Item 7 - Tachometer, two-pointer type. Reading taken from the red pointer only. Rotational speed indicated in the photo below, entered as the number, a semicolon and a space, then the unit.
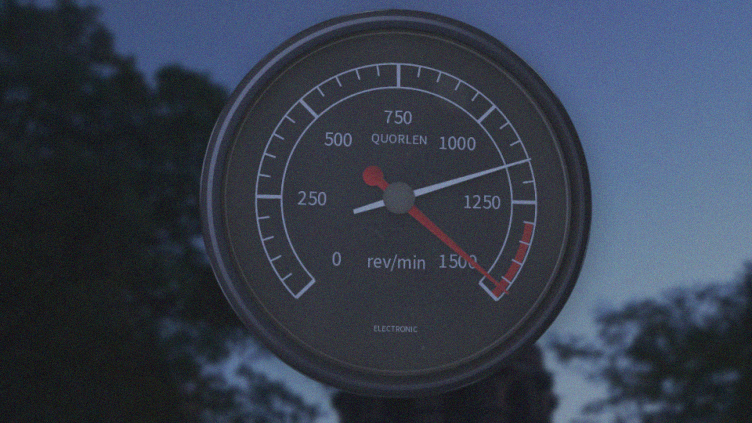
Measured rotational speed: 1475; rpm
